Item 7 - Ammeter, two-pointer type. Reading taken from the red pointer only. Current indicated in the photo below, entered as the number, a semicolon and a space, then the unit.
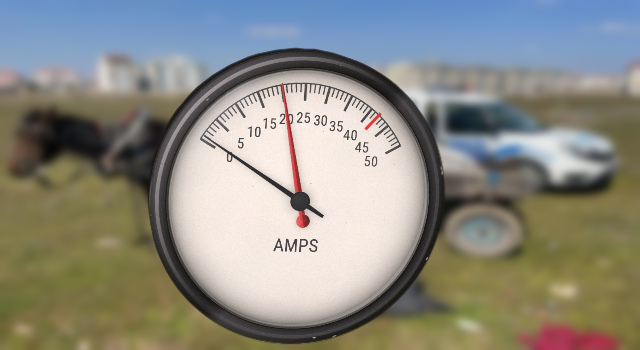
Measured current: 20; A
